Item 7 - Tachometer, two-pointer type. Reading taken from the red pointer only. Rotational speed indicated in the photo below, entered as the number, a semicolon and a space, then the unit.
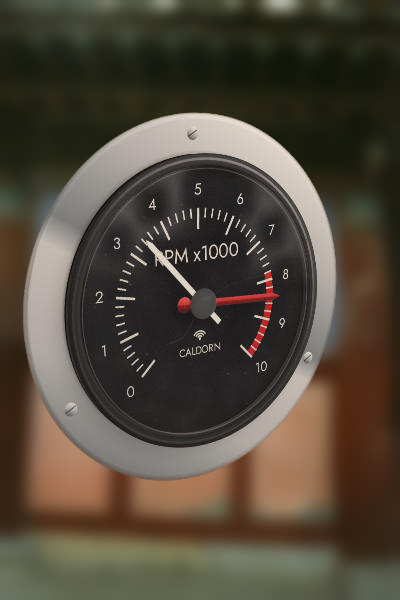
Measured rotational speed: 8400; rpm
